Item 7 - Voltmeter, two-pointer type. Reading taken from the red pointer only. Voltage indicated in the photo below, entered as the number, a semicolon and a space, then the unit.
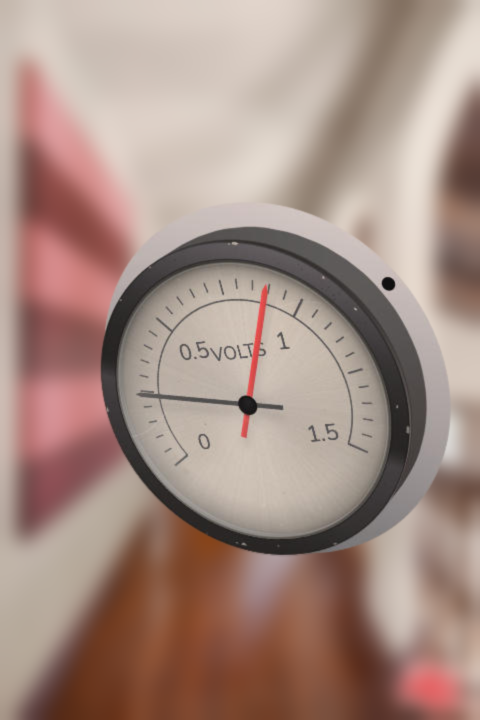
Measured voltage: 0.9; V
